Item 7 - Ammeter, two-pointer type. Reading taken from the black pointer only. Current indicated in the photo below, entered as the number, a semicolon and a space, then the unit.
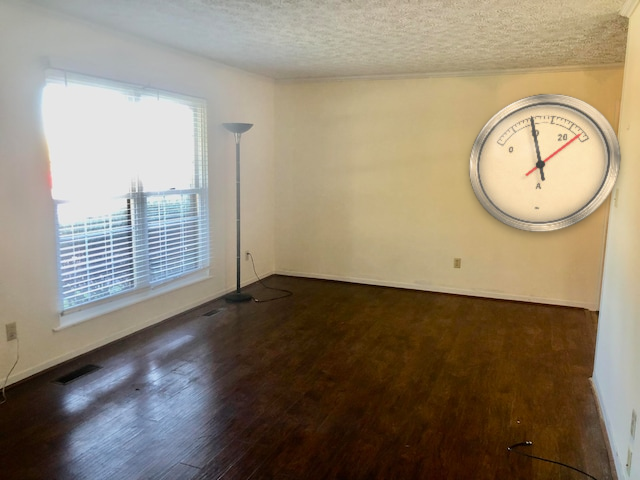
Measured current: 10; A
